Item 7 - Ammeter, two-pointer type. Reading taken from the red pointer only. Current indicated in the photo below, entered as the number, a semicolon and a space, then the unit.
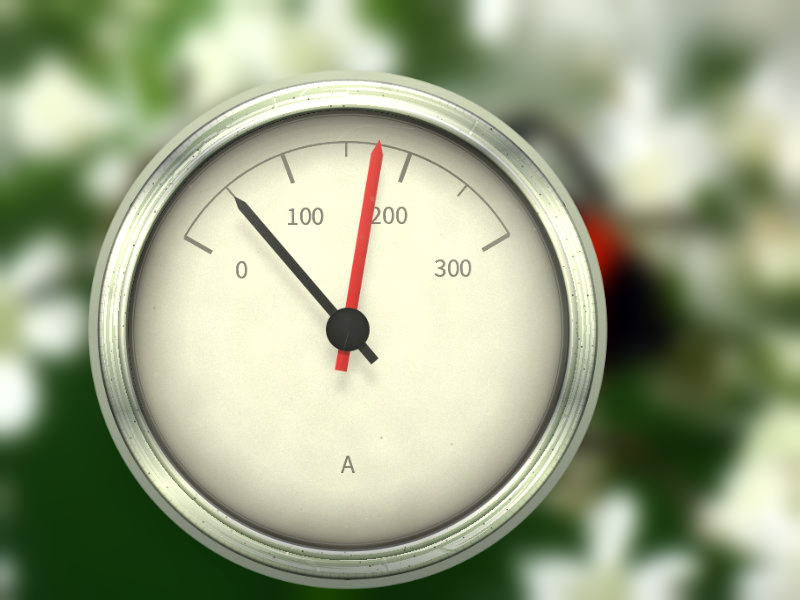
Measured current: 175; A
